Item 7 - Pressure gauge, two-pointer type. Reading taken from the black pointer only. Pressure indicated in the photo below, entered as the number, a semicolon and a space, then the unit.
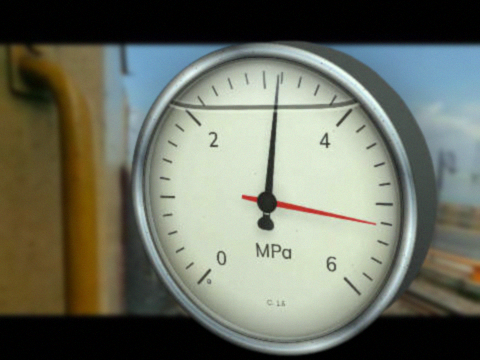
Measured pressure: 3.2; MPa
